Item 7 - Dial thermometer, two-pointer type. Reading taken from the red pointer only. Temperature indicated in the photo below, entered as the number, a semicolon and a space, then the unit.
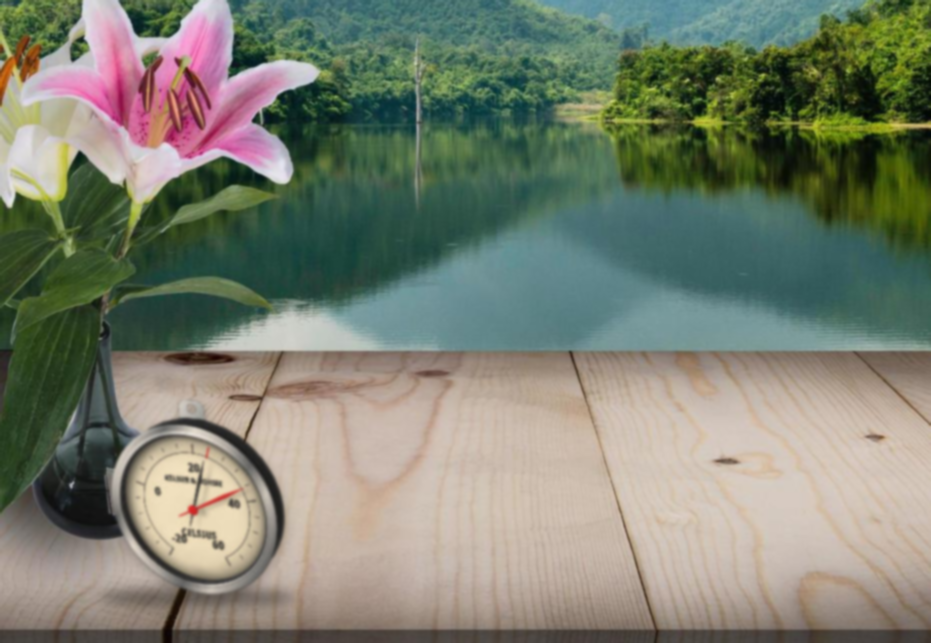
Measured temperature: 36; °C
